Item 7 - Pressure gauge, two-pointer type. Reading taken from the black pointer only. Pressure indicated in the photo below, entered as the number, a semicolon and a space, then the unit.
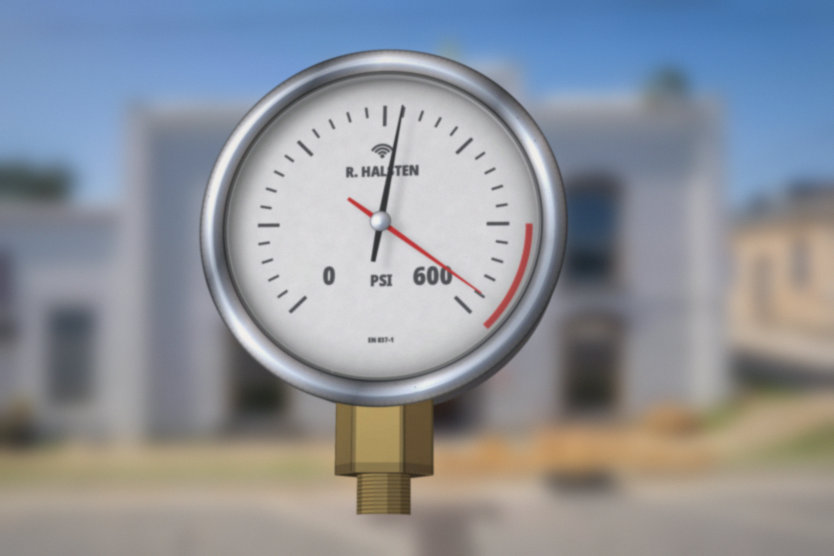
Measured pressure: 320; psi
